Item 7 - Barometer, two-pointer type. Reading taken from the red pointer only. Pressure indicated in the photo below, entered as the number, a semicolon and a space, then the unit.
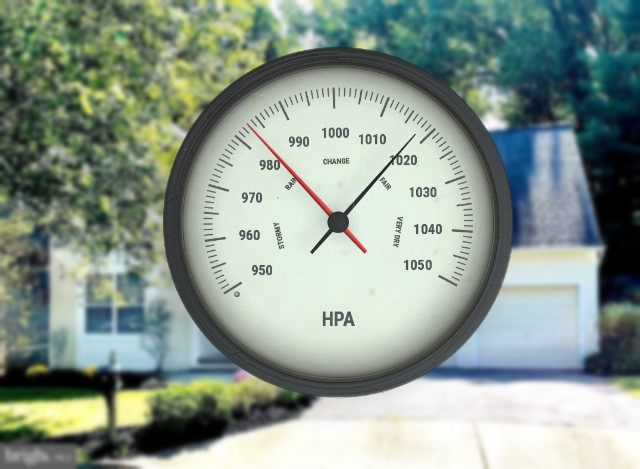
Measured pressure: 983; hPa
